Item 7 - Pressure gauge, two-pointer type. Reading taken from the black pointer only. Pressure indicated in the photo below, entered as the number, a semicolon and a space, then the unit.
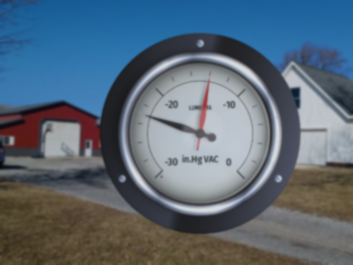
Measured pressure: -23; inHg
